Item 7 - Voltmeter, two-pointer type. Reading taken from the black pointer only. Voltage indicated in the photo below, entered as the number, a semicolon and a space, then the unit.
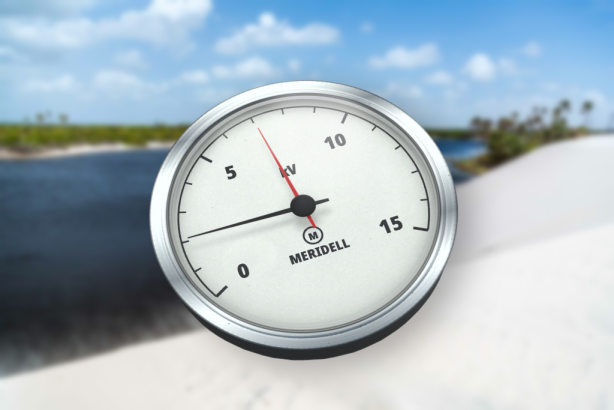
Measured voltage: 2; kV
